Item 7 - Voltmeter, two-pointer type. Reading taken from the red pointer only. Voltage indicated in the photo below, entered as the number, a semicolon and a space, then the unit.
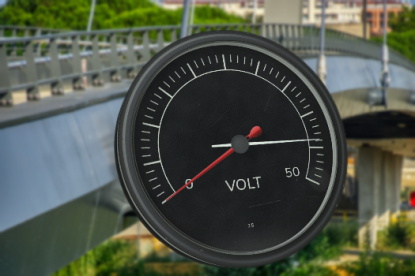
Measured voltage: 0; V
